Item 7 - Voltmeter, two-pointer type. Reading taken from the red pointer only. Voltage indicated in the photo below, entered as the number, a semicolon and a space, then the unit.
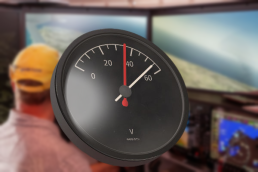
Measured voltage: 35; V
